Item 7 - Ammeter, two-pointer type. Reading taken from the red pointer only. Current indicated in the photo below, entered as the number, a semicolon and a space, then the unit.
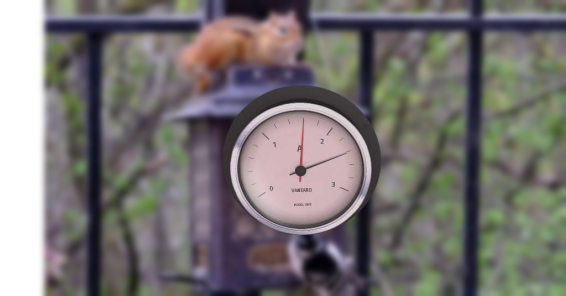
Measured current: 1.6; A
